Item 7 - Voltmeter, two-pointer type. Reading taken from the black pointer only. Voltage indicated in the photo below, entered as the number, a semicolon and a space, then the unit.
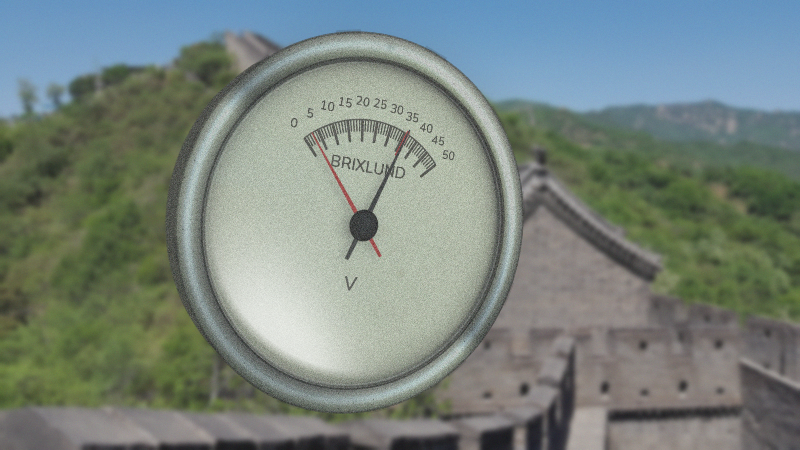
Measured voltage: 35; V
